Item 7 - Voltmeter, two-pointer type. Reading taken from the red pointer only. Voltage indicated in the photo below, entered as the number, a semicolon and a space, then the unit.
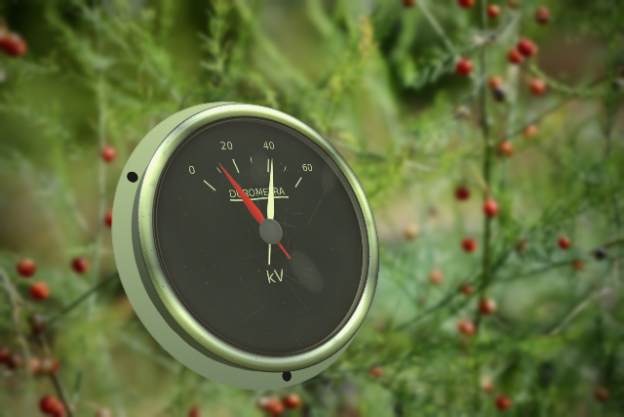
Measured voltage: 10; kV
